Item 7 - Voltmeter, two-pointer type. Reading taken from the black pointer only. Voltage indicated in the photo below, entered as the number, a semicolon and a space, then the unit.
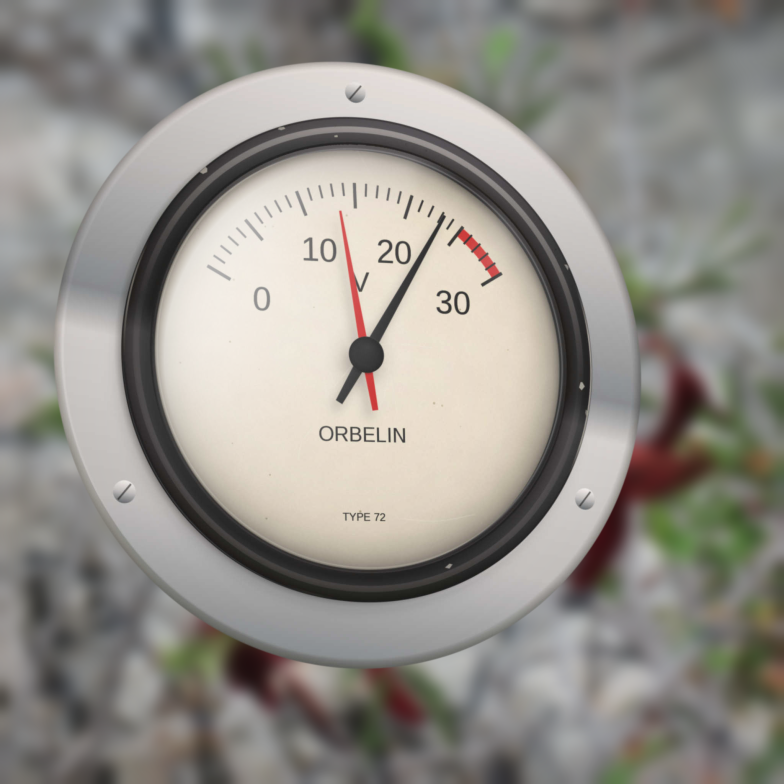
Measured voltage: 23; V
